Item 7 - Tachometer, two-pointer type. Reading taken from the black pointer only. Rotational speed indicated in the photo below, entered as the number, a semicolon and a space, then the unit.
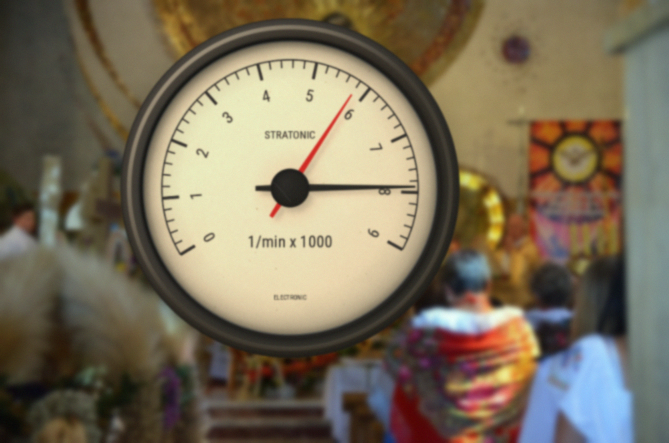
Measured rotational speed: 7900; rpm
